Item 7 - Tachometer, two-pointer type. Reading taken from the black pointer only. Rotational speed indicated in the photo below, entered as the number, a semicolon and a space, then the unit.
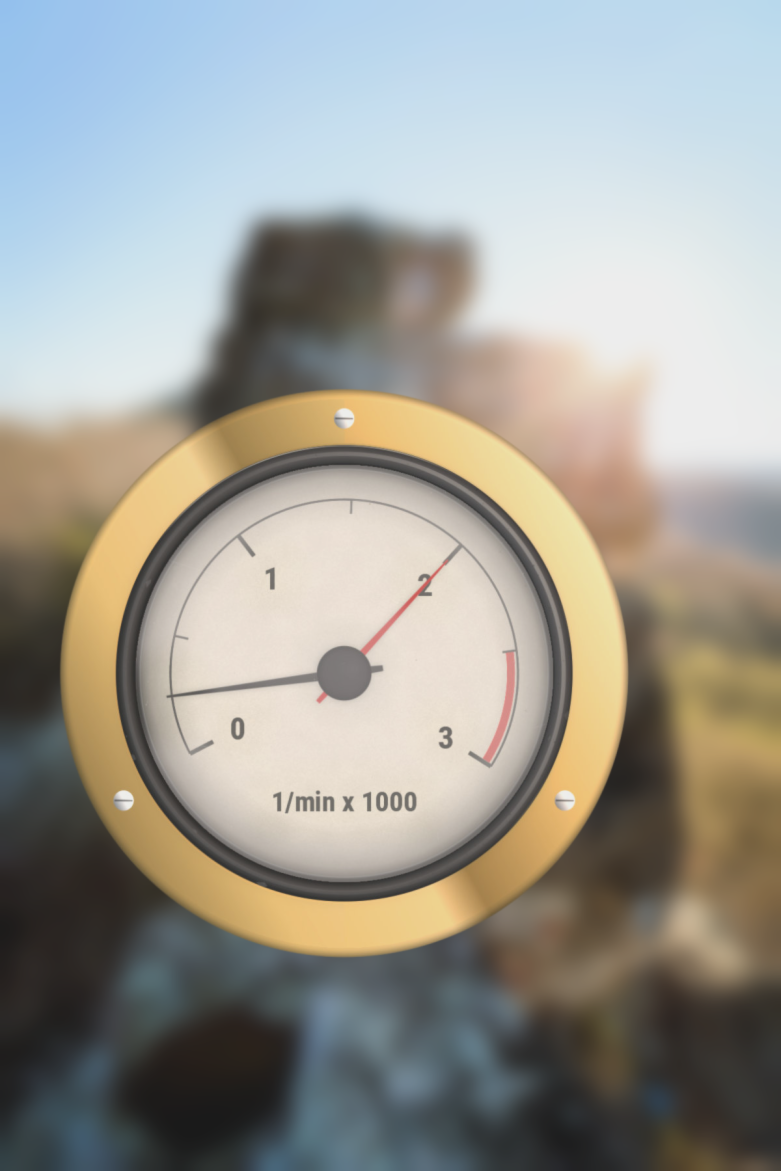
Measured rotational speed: 250; rpm
